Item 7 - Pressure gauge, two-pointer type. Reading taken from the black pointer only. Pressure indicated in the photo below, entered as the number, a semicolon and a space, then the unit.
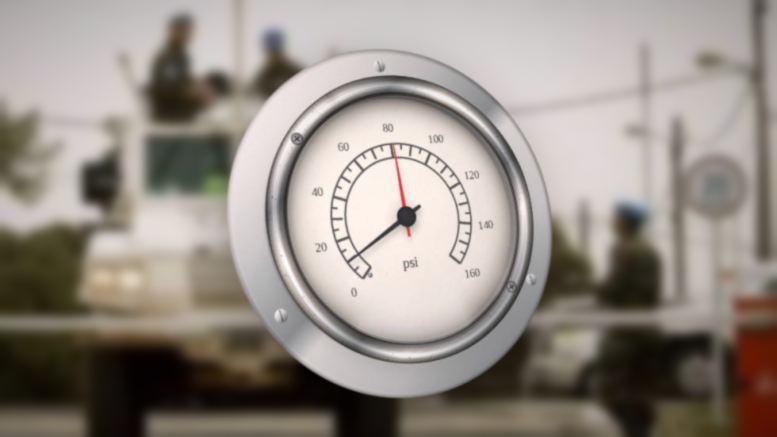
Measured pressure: 10; psi
